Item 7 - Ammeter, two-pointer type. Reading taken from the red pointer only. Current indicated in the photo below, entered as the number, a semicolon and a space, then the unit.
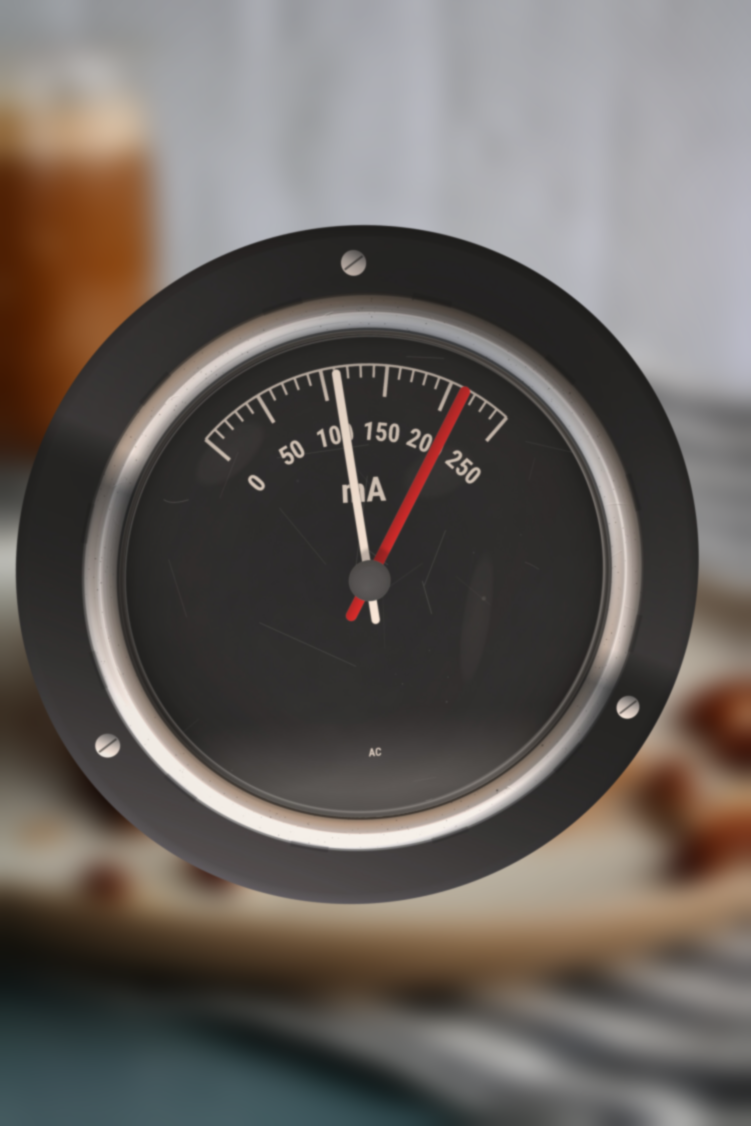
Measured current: 210; mA
